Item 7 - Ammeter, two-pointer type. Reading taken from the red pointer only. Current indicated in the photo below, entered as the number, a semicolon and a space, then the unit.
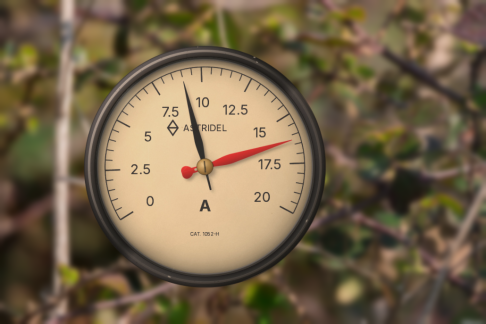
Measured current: 16.25; A
